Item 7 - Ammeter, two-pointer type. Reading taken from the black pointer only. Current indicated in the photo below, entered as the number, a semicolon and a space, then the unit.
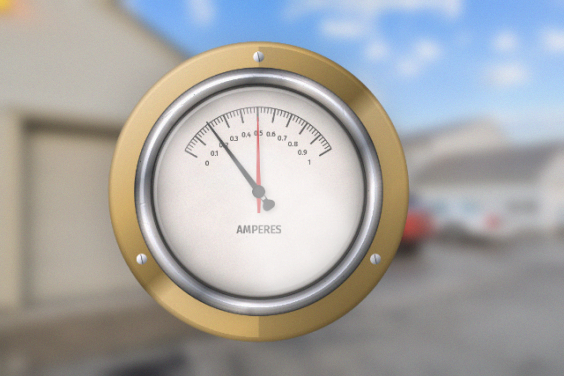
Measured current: 0.2; A
